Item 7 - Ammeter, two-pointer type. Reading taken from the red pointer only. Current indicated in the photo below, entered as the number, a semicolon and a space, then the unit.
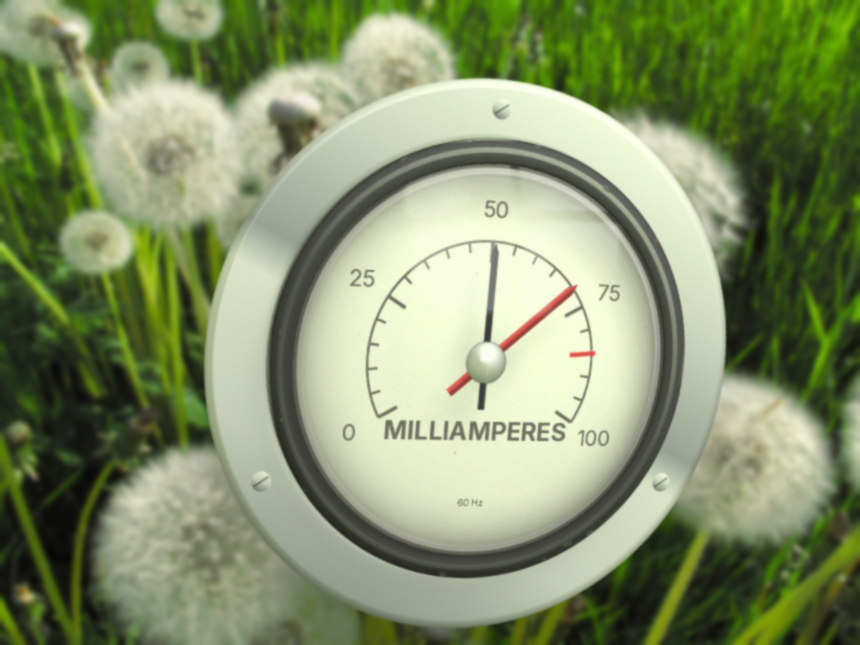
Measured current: 70; mA
